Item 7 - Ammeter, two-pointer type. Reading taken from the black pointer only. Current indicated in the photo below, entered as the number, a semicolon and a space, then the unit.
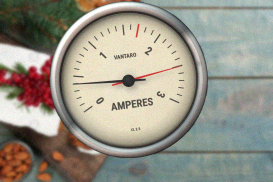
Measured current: 0.4; A
